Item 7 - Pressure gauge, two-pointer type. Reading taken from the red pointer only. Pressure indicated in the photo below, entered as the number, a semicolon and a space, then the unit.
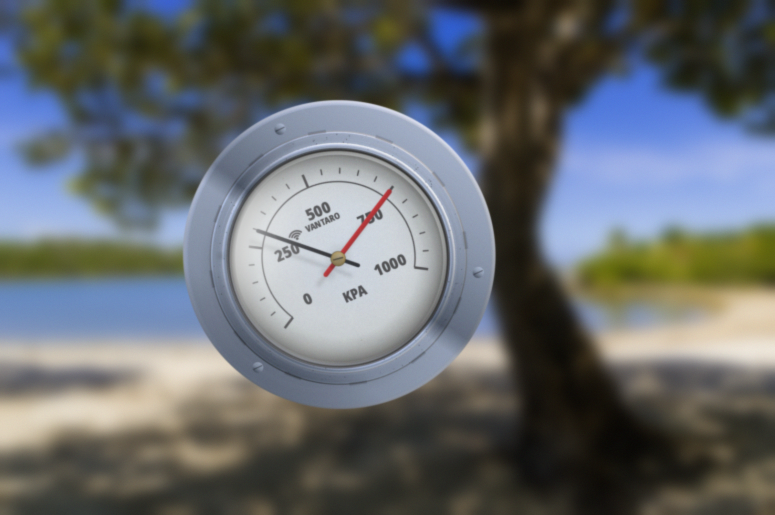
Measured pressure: 750; kPa
